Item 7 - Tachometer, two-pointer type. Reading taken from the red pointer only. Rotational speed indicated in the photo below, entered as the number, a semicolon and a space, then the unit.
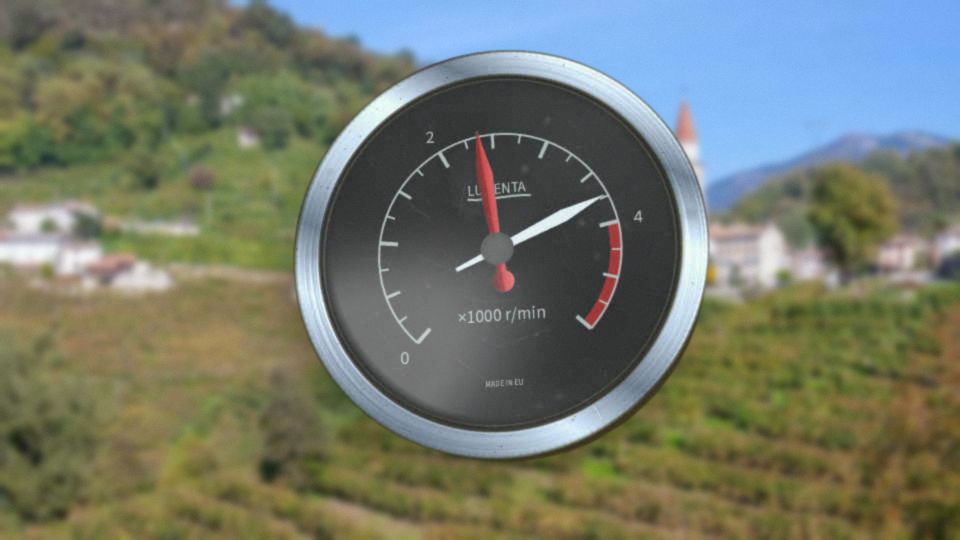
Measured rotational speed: 2375; rpm
